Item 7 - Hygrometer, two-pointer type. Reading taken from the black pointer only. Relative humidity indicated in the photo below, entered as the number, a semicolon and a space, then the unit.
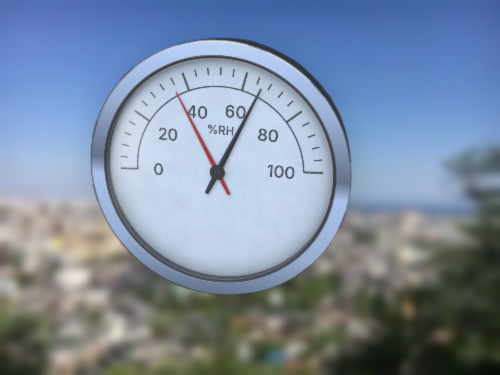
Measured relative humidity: 66; %
